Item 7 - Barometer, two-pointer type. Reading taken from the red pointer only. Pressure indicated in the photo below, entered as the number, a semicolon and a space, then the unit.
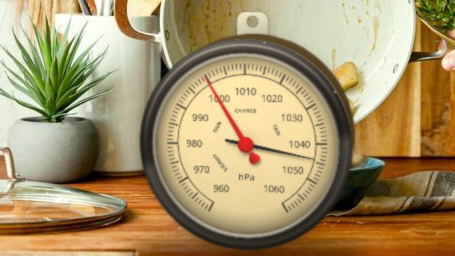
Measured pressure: 1000; hPa
